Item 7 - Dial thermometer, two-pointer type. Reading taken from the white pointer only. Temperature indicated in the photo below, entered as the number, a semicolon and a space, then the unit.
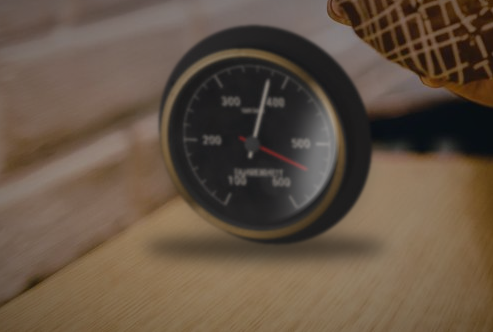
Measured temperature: 380; °F
